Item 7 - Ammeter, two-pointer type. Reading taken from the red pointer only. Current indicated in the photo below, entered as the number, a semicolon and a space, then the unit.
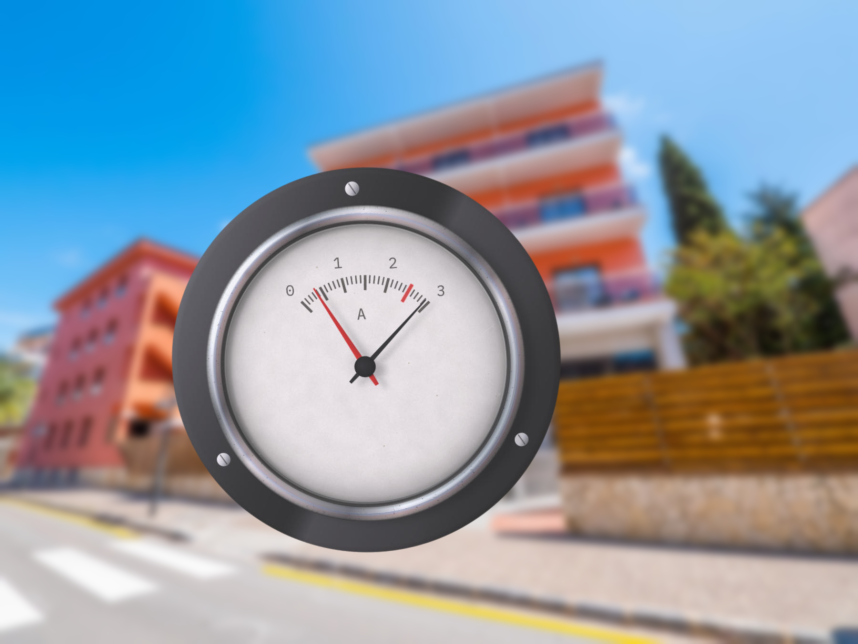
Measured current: 0.4; A
